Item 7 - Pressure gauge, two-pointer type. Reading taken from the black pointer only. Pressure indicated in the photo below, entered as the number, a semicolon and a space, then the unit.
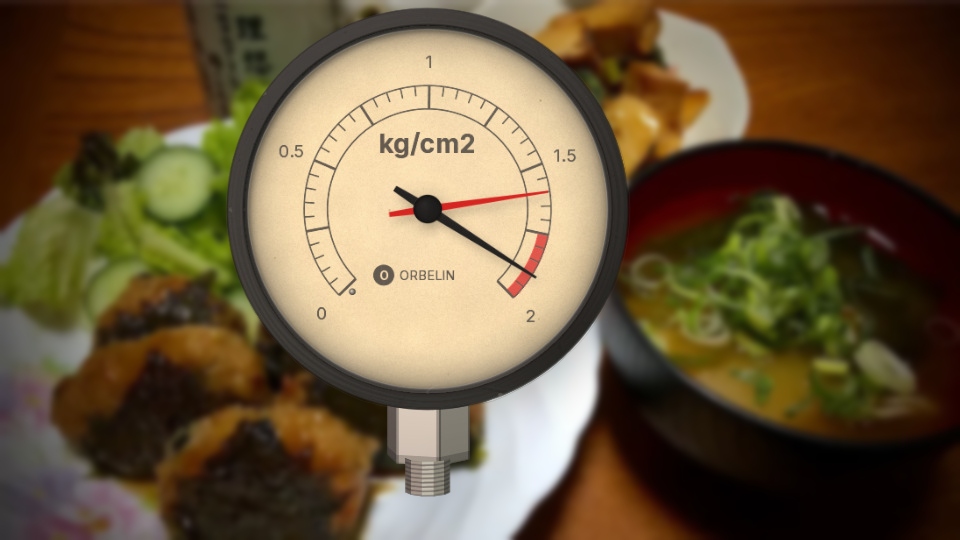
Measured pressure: 1.9; kg/cm²
